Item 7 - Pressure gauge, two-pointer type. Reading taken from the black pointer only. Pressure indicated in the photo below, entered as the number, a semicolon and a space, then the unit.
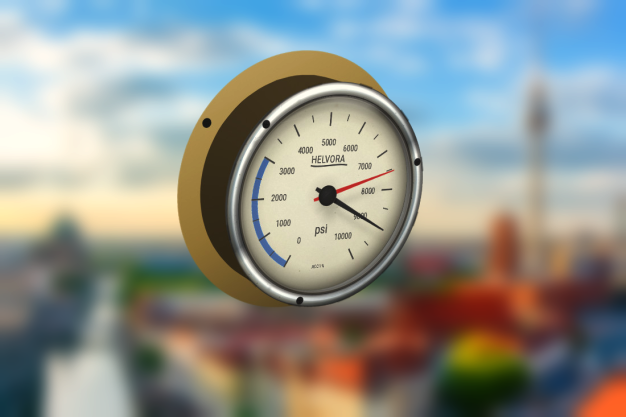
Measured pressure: 9000; psi
